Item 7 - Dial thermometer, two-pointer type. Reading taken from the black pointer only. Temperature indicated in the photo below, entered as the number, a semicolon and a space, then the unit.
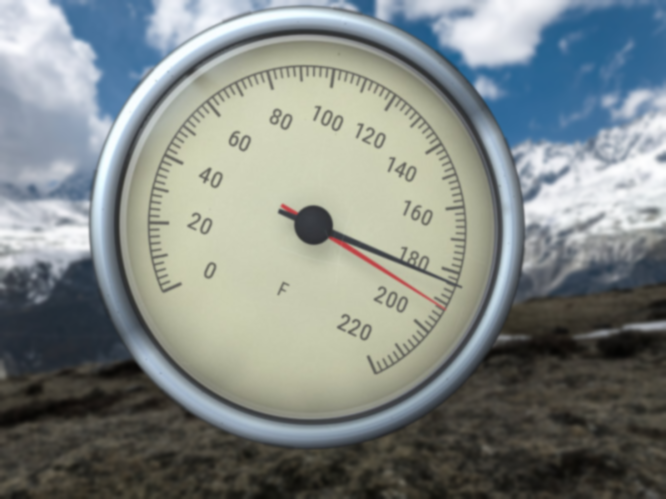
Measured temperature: 184; °F
